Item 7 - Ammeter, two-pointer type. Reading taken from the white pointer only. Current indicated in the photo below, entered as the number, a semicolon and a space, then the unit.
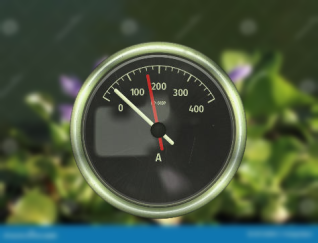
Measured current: 40; A
